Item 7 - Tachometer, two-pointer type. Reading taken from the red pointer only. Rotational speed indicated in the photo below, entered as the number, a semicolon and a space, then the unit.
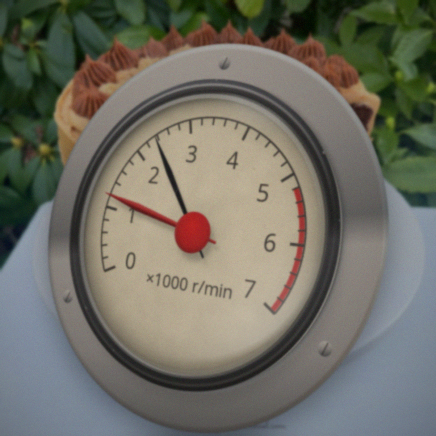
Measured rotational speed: 1200; rpm
